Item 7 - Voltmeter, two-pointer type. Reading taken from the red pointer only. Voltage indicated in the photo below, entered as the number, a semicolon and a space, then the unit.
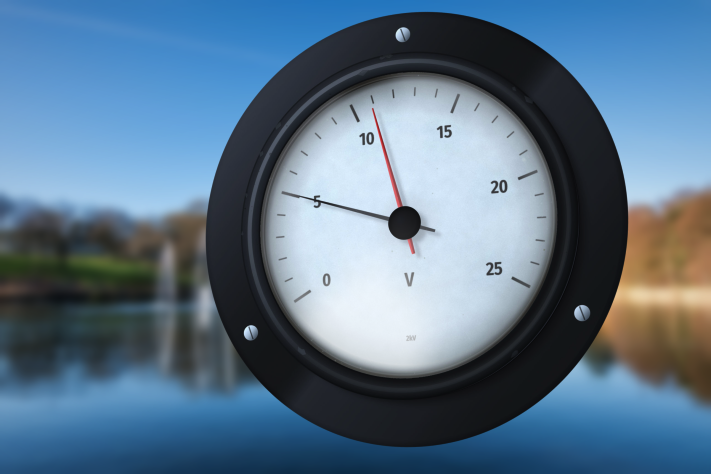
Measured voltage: 11; V
